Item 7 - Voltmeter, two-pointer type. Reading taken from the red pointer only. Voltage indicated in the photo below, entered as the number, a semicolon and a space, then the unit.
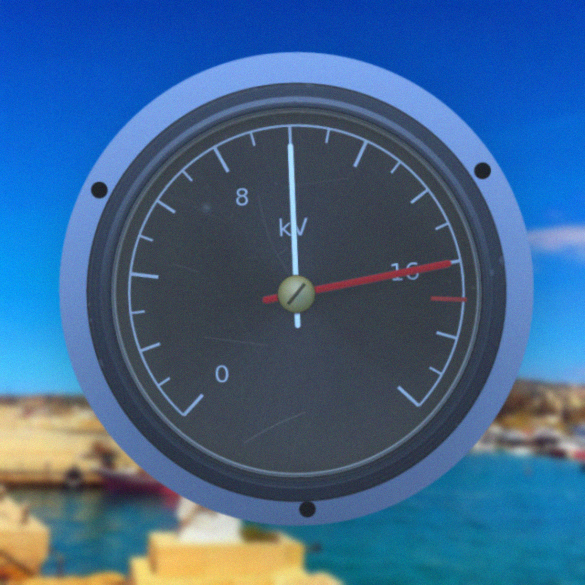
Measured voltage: 16; kV
